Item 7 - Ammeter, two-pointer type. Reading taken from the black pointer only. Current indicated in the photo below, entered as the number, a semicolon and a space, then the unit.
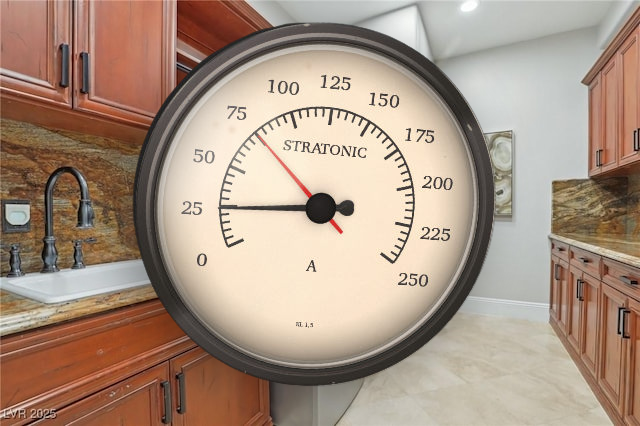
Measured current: 25; A
